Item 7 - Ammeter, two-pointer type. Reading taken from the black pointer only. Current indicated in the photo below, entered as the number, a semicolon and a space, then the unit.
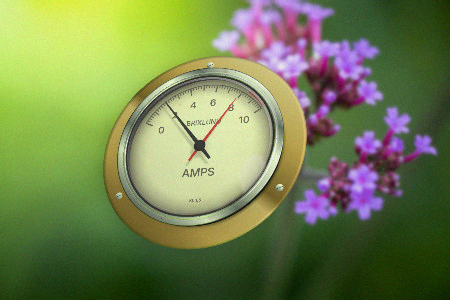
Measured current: 2; A
